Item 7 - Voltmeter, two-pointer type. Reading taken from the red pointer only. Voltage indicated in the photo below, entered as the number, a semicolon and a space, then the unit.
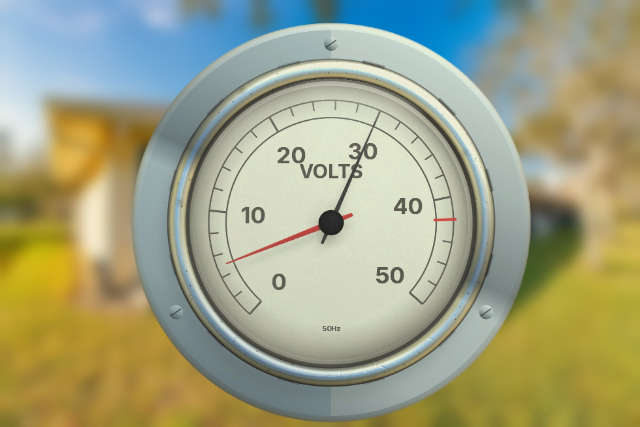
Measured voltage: 5; V
